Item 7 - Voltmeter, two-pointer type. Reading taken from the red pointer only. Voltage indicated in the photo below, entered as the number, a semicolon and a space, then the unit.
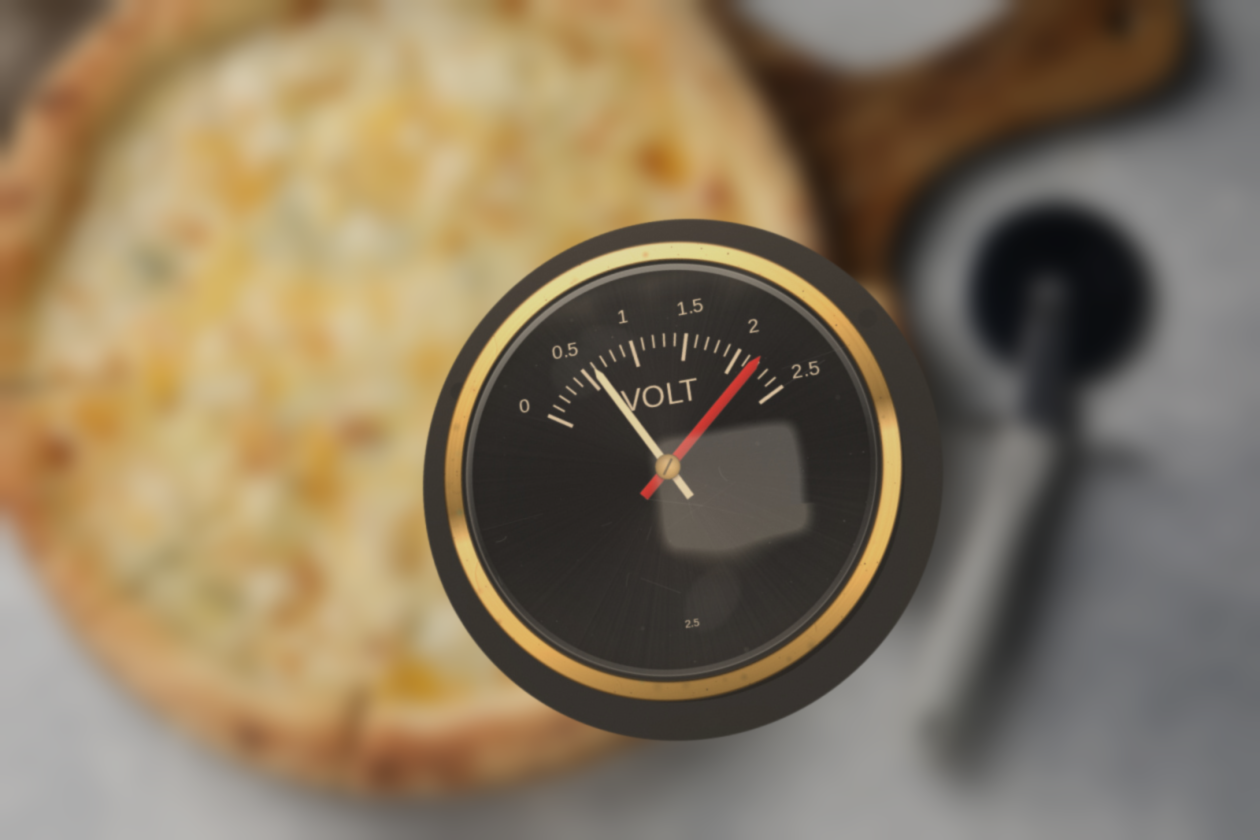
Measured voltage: 2.2; V
